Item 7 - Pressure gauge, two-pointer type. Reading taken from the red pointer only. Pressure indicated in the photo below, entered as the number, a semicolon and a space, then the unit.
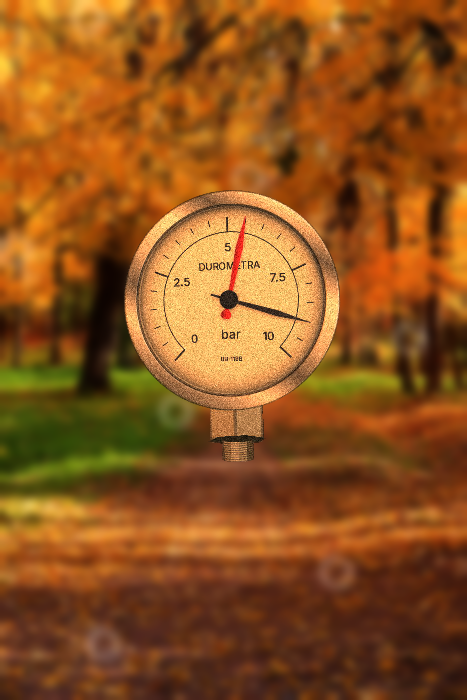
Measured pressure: 5.5; bar
